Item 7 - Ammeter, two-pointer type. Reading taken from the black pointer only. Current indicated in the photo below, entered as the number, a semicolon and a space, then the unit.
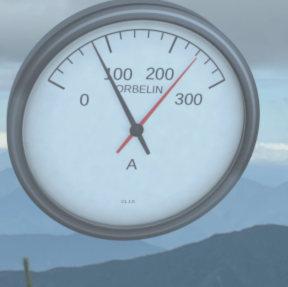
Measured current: 80; A
